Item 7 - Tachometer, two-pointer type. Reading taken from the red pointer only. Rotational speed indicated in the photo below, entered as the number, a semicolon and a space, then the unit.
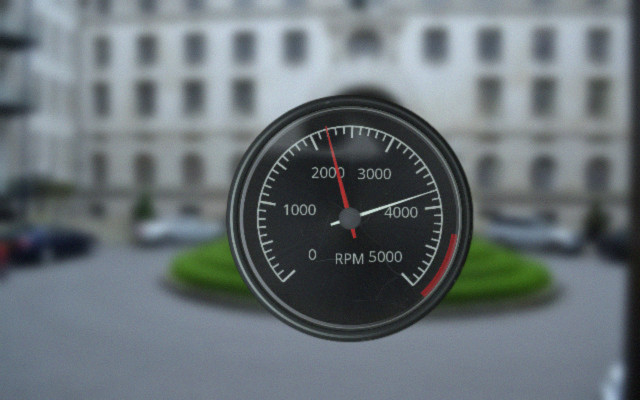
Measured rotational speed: 2200; rpm
